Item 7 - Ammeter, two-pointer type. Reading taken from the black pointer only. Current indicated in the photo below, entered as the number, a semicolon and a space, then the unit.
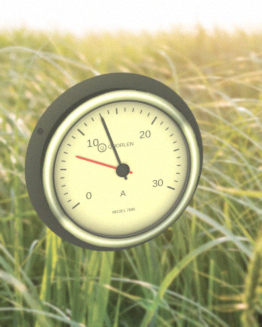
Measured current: 13; A
